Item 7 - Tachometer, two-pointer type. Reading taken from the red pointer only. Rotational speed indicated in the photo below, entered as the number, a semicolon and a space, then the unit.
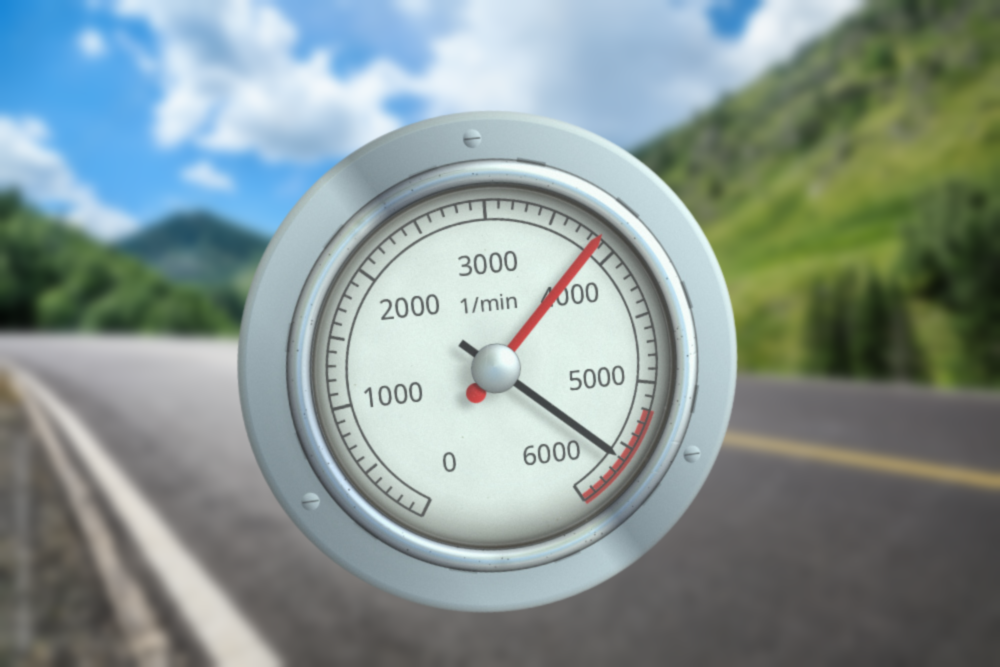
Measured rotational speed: 3850; rpm
